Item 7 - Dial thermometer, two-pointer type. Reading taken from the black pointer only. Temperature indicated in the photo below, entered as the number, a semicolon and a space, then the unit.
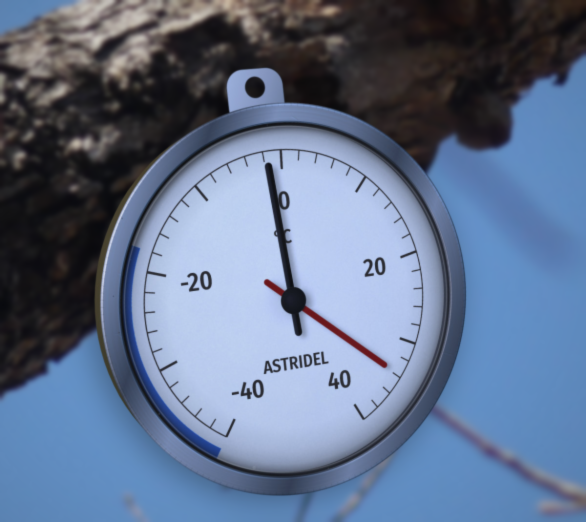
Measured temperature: -2; °C
